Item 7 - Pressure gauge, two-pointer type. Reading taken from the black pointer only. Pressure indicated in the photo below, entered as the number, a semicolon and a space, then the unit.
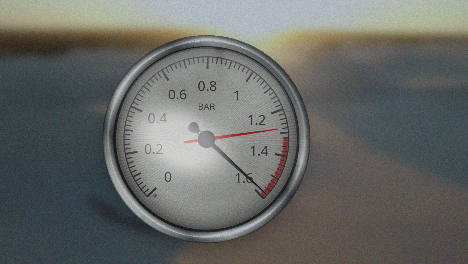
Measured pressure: 1.58; bar
